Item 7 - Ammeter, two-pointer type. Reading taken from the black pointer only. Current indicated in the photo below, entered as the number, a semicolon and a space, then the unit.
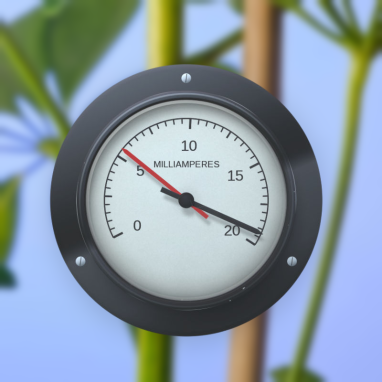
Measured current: 19.25; mA
